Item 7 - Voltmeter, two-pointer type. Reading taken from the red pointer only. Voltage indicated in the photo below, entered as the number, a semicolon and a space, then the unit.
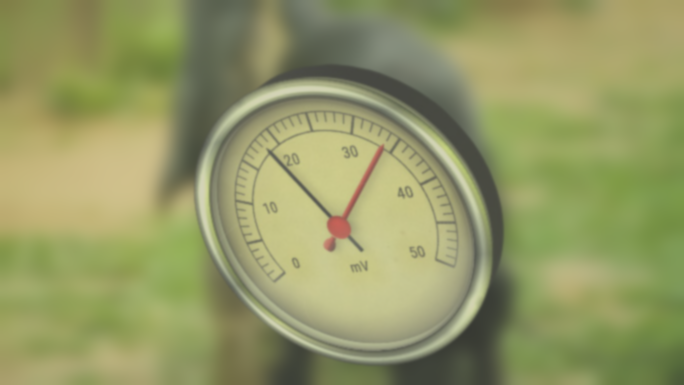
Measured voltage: 34; mV
